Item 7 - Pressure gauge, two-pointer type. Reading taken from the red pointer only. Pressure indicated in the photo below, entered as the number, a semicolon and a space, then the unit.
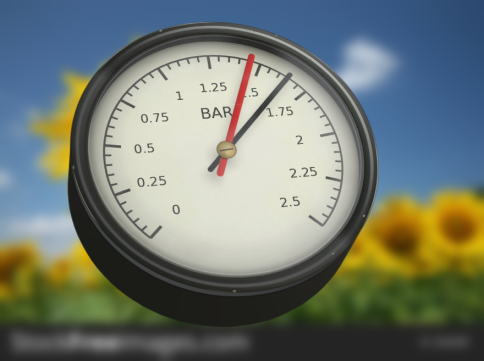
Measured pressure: 1.45; bar
